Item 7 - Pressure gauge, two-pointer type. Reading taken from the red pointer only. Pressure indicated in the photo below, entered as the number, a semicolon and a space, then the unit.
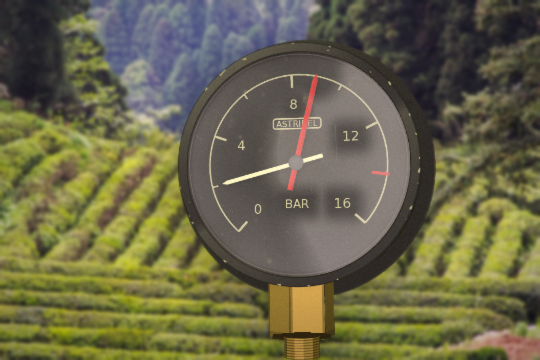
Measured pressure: 9; bar
